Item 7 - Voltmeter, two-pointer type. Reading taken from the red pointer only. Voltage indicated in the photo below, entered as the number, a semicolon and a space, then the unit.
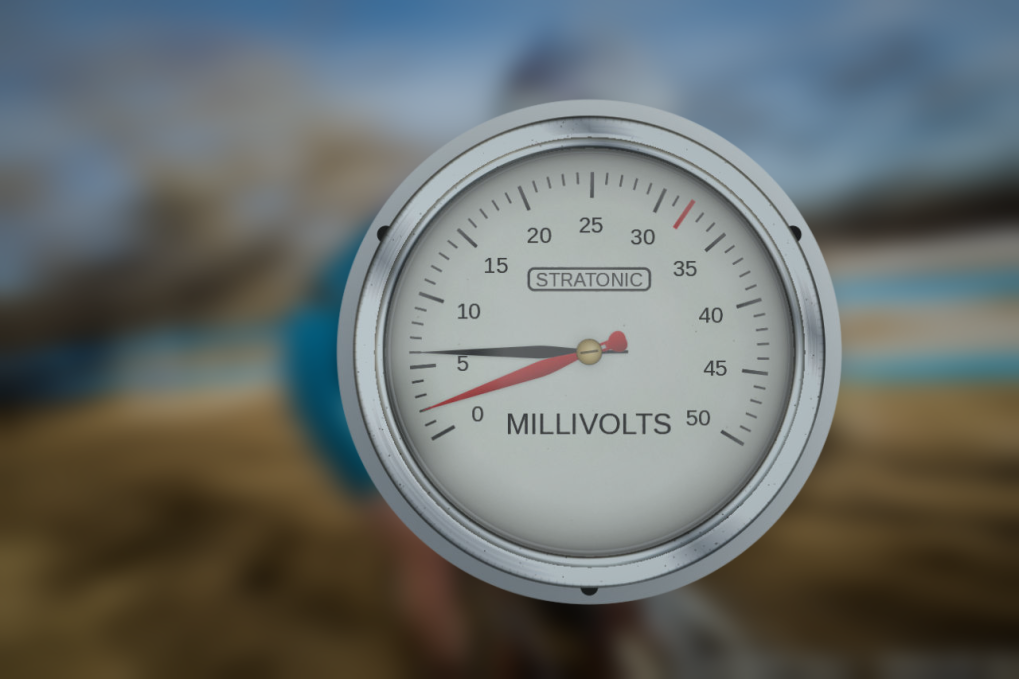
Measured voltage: 2; mV
